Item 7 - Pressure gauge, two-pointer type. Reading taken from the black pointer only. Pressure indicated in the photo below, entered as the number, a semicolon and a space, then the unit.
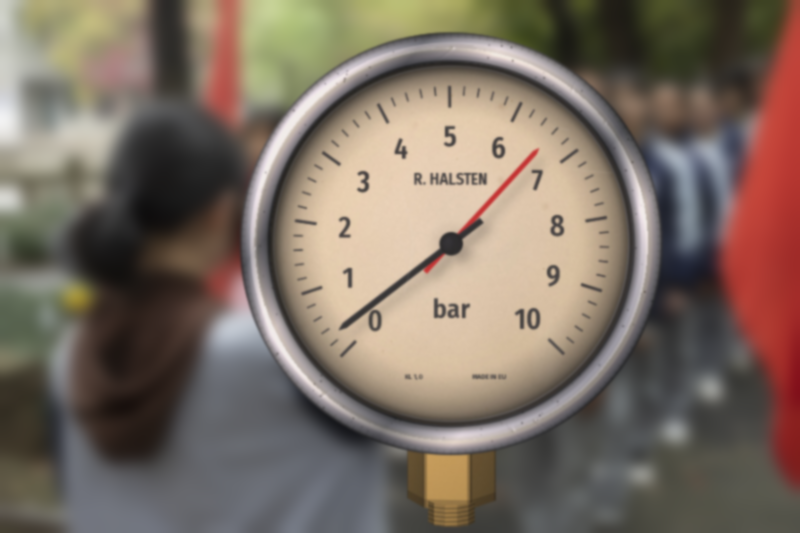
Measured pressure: 0.3; bar
